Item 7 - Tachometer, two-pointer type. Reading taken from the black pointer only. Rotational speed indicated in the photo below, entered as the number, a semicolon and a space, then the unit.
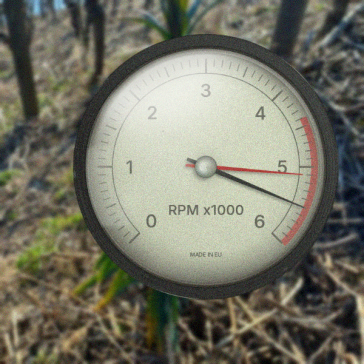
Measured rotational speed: 5500; rpm
